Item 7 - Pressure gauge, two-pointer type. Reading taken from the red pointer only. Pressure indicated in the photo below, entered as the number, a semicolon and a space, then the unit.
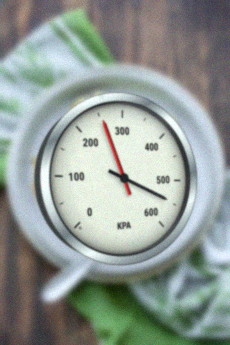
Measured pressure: 250; kPa
